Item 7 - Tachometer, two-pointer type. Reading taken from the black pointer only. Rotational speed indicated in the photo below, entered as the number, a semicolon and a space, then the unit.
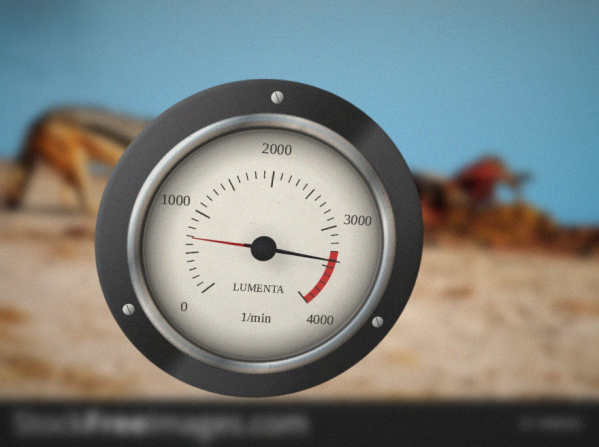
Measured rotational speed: 3400; rpm
